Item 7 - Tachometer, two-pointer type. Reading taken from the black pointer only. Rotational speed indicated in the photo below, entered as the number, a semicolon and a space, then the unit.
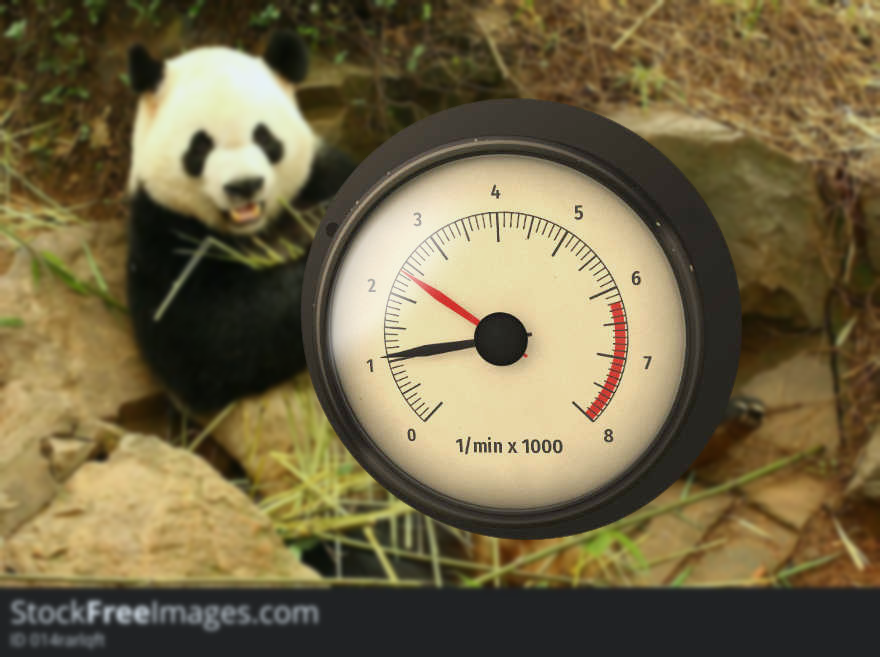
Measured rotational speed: 1100; rpm
